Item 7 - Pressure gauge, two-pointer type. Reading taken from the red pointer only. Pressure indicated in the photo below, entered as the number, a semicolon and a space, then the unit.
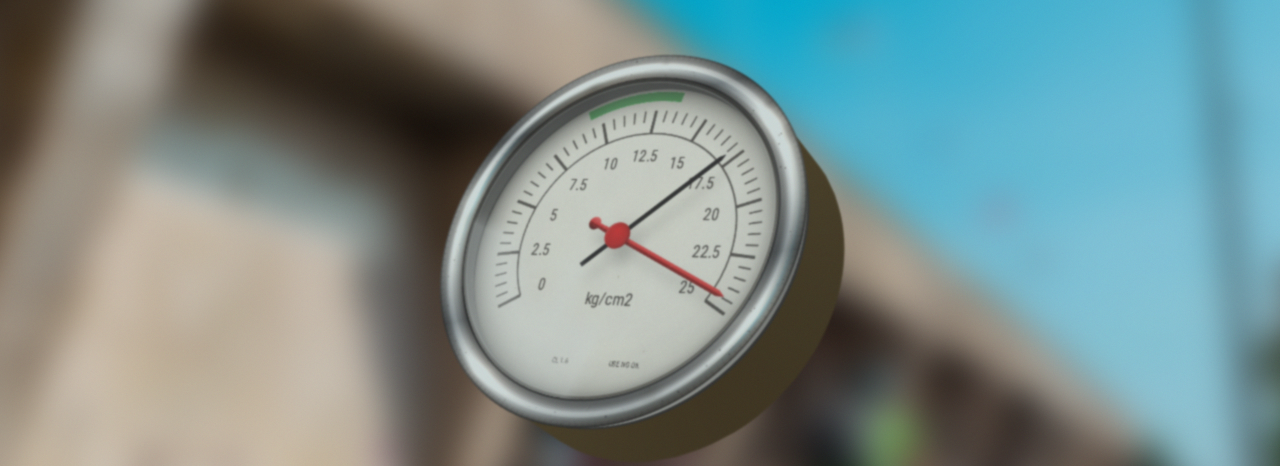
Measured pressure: 24.5; kg/cm²
